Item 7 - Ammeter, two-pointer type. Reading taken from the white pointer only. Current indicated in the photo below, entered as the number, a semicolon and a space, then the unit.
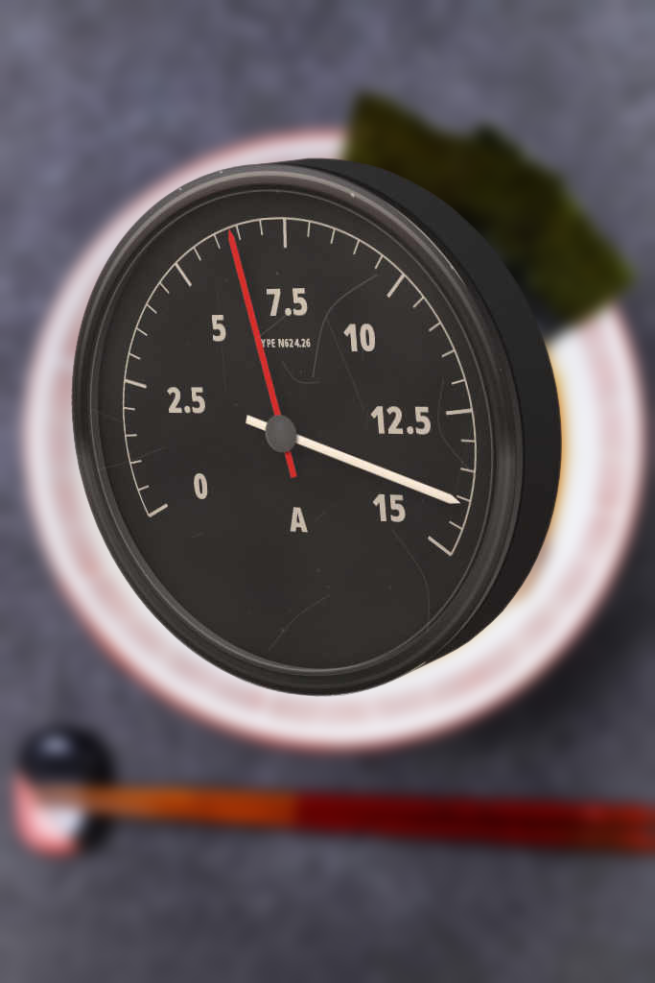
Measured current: 14; A
